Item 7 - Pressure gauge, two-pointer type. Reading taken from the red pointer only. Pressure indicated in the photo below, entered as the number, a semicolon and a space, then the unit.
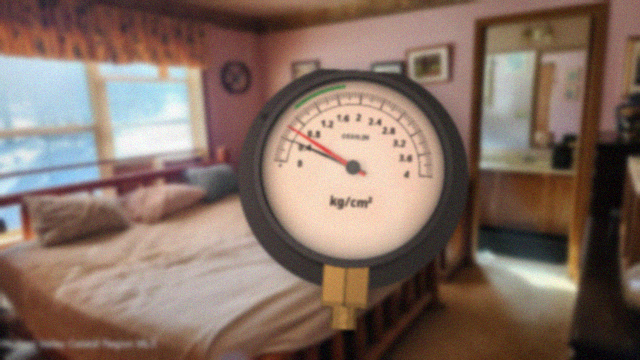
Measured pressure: 0.6; kg/cm²
